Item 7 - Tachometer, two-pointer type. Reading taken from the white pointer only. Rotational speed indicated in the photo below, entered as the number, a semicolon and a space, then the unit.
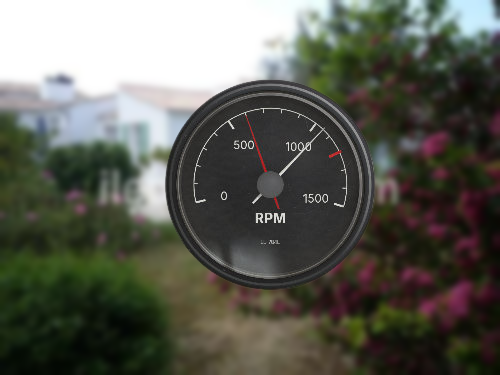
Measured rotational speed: 1050; rpm
